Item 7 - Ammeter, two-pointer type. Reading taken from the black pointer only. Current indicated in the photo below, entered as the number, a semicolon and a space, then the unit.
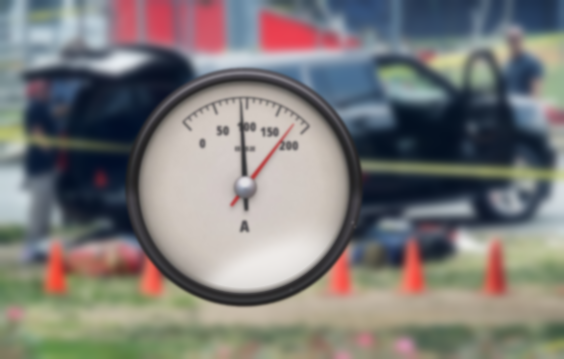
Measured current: 90; A
